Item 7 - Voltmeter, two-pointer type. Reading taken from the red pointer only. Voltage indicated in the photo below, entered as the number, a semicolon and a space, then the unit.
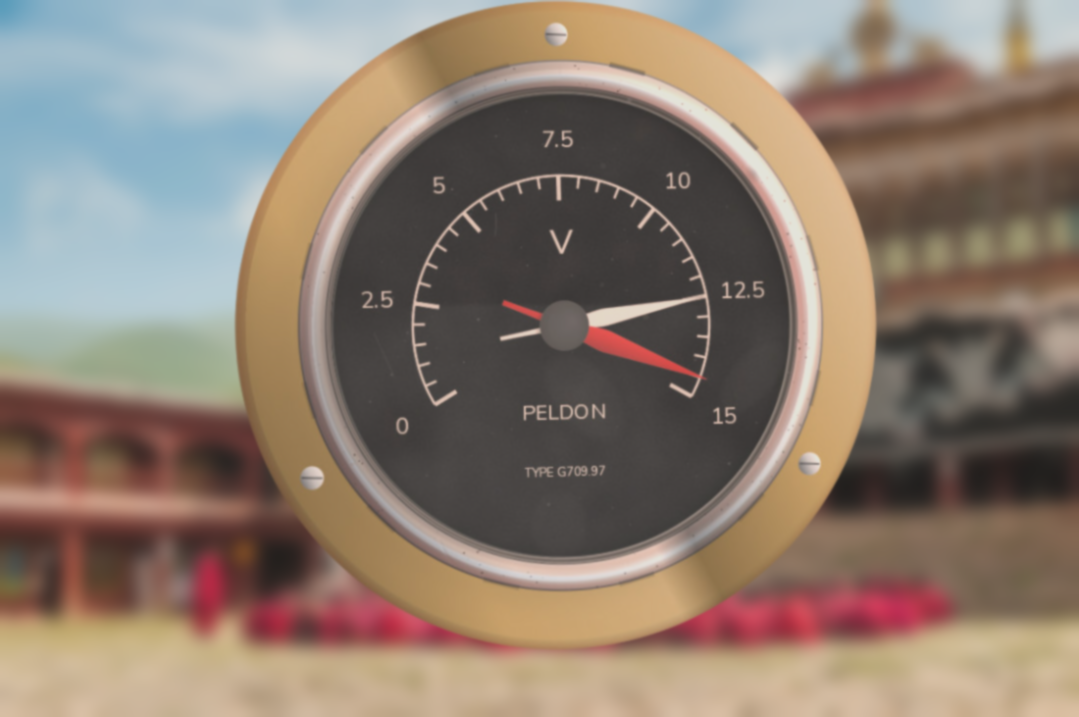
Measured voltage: 14.5; V
